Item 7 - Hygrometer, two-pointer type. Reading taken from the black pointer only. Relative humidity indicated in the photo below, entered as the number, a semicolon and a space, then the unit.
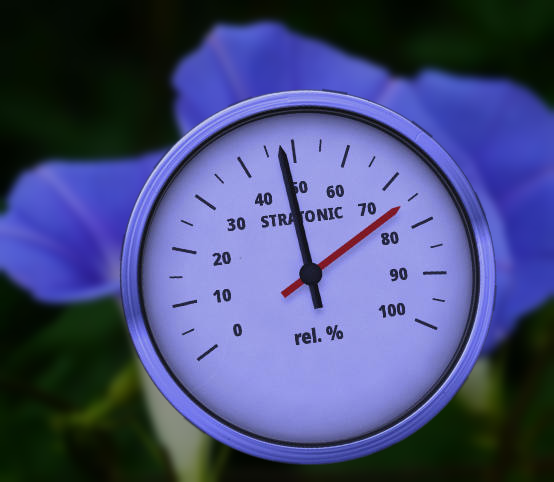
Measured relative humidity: 47.5; %
